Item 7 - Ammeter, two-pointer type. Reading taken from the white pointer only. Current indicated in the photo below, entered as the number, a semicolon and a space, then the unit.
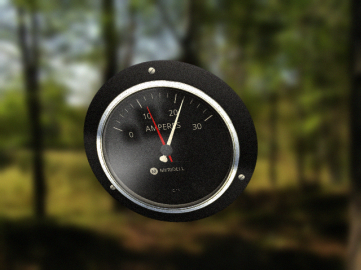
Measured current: 22; A
